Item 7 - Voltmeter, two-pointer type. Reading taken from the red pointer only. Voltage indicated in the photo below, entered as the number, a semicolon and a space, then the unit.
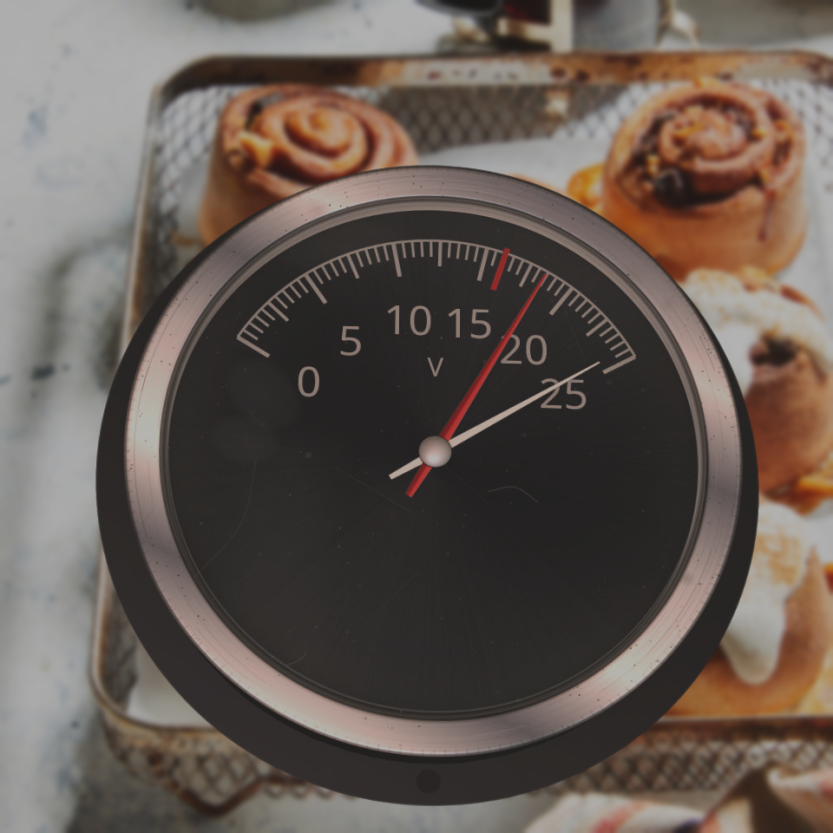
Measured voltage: 18.5; V
